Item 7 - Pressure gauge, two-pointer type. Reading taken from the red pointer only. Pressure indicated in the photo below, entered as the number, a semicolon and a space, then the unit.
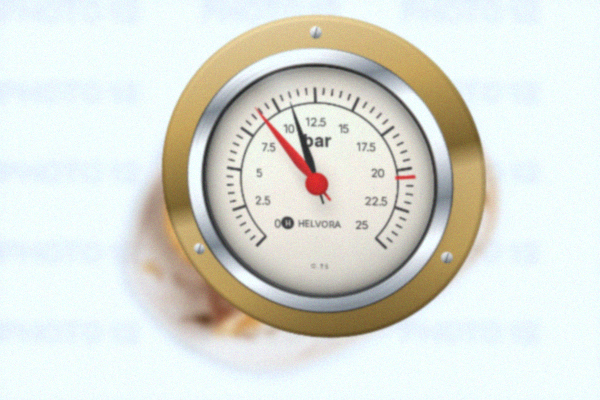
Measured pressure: 9; bar
